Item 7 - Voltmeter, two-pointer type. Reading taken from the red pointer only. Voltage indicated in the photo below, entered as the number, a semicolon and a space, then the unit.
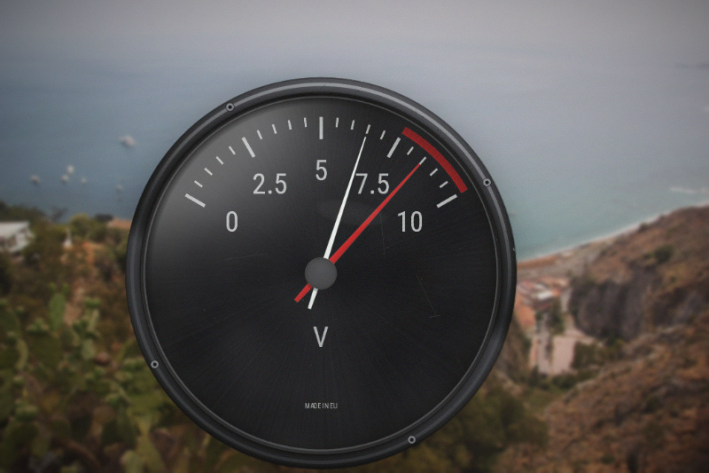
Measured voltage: 8.5; V
